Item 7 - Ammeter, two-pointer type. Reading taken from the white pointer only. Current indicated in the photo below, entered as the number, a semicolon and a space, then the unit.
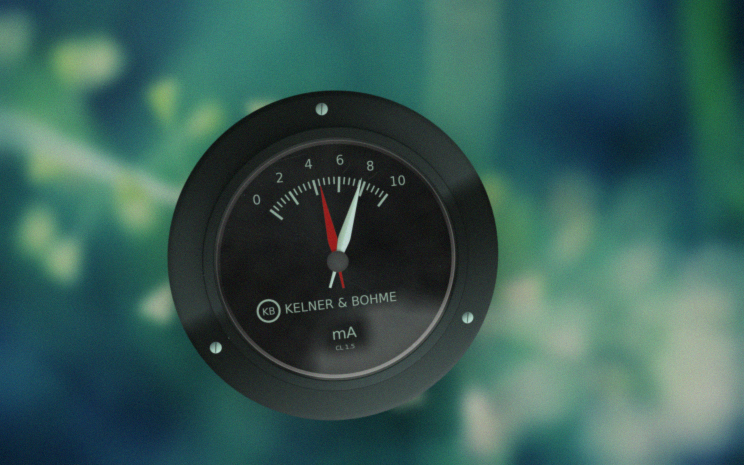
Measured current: 7.6; mA
